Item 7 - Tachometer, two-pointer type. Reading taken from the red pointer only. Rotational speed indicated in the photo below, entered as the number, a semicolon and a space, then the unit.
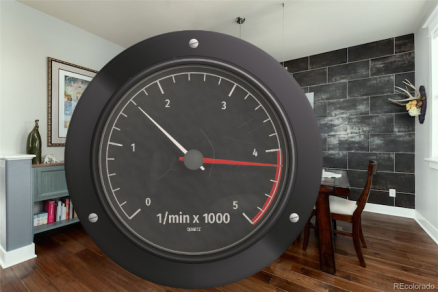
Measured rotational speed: 4200; rpm
